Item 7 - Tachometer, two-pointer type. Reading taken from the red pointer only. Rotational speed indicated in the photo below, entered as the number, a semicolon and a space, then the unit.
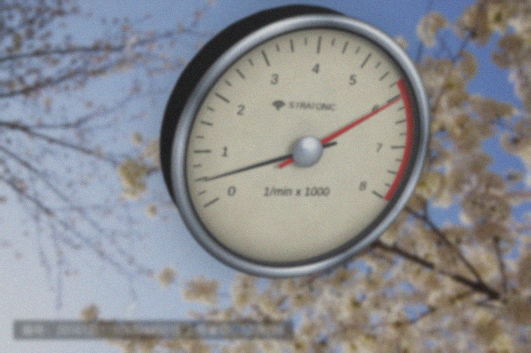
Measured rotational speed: 6000; rpm
